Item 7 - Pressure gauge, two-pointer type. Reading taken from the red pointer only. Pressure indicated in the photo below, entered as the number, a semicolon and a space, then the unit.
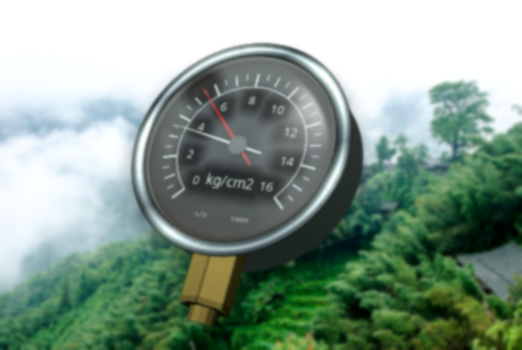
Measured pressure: 5.5; kg/cm²
